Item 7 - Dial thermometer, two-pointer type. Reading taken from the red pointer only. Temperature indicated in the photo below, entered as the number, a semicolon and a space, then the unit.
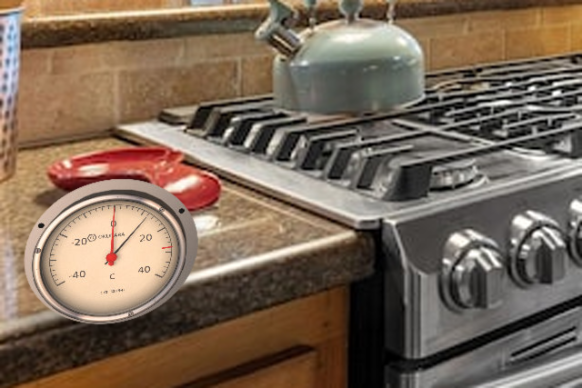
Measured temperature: 0; °C
